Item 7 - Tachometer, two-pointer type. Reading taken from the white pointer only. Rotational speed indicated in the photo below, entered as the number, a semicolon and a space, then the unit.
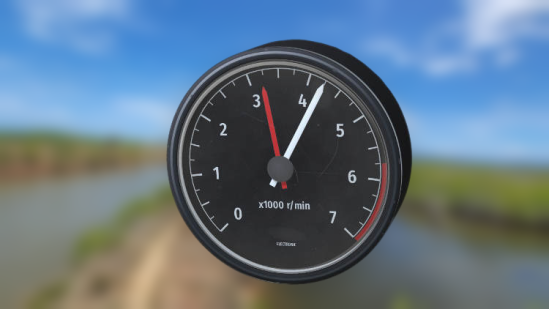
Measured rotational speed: 4250; rpm
